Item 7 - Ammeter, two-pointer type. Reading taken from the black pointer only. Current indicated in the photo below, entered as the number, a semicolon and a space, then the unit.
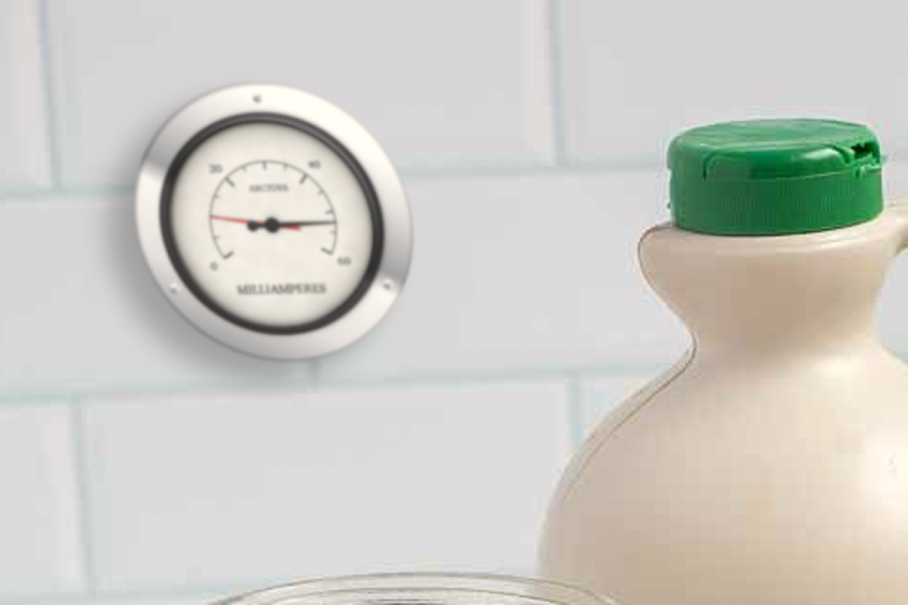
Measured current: 52.5; mA
